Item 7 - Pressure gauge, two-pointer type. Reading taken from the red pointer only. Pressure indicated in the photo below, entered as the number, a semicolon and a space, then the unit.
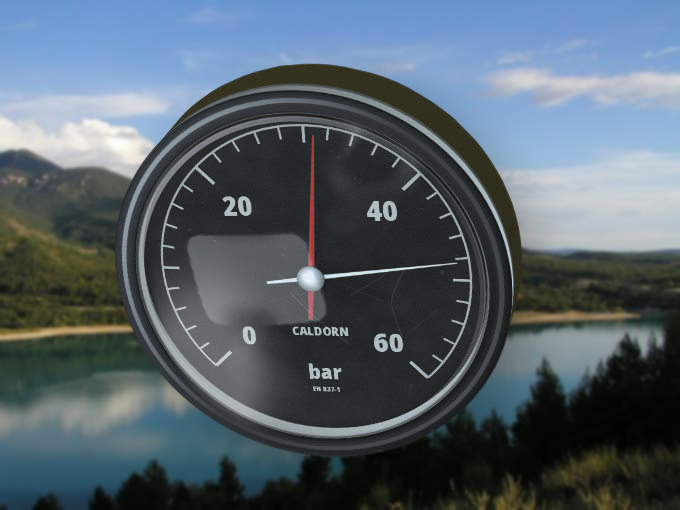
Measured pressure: 31; bar
